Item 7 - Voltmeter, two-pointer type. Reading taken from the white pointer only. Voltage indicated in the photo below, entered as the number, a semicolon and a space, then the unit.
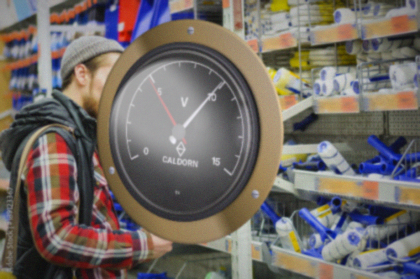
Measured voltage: 10; V
